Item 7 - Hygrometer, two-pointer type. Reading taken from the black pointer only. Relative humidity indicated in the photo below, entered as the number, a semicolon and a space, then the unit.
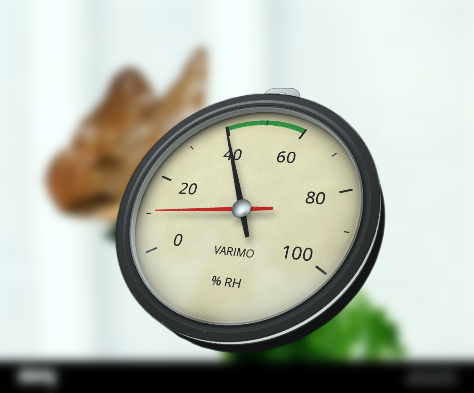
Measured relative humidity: 40; %
